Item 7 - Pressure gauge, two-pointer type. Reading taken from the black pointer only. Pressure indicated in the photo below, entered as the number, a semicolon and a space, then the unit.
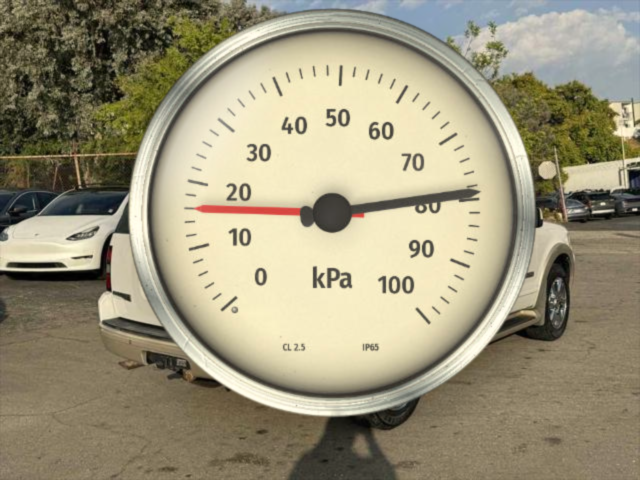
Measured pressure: 79; kPa
